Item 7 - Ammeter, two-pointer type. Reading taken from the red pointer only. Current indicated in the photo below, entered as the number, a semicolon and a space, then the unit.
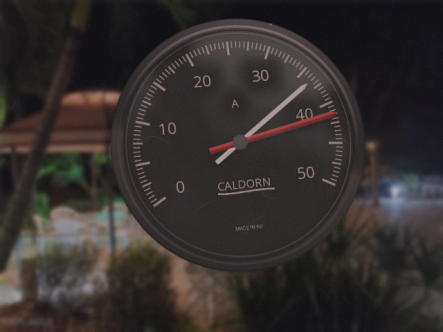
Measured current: 41.5; A
